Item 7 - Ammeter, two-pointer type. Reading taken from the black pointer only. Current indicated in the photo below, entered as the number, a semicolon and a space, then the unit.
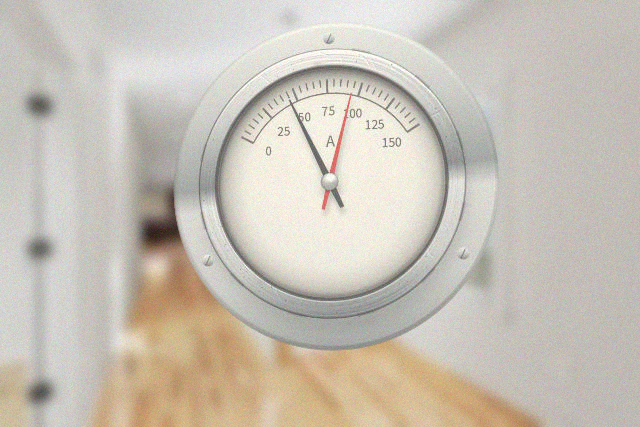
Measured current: 45; A
